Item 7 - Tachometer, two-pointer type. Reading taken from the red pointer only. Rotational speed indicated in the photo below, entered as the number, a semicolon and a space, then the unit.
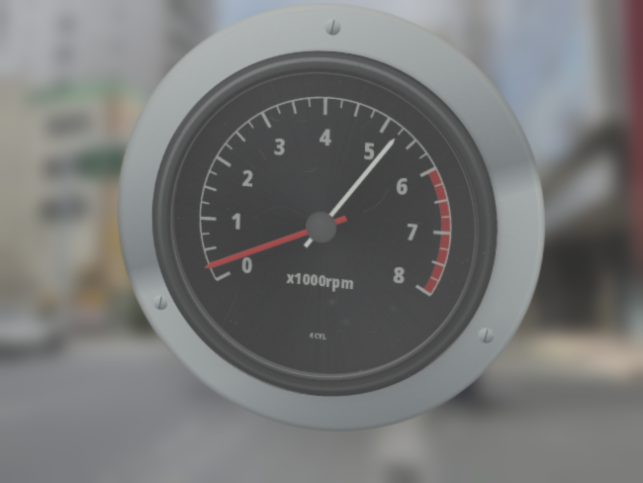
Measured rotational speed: 250; rpm
